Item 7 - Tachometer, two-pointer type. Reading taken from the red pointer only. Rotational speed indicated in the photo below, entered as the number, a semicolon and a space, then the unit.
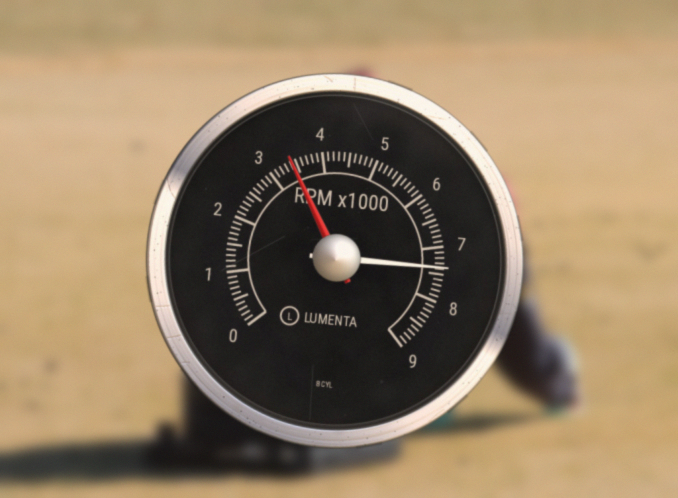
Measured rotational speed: 3400; rpm
